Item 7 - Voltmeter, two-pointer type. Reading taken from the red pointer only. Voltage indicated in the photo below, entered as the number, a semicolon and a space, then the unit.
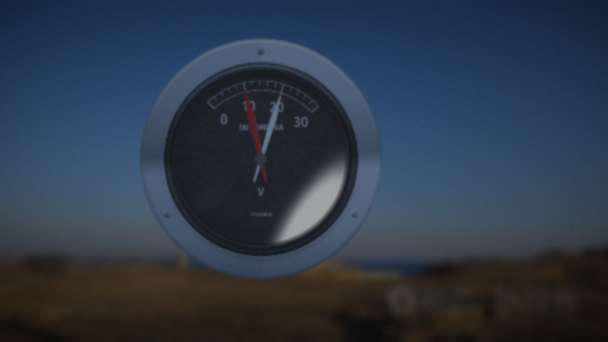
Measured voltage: 10; V
